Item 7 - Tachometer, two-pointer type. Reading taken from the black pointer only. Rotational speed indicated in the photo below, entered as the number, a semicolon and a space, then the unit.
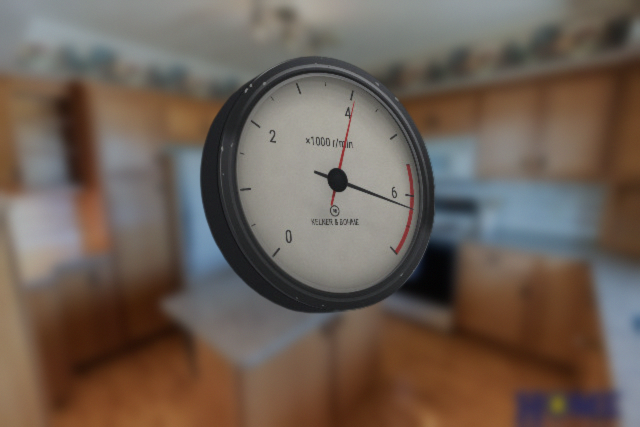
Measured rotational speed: 6250; rpm
